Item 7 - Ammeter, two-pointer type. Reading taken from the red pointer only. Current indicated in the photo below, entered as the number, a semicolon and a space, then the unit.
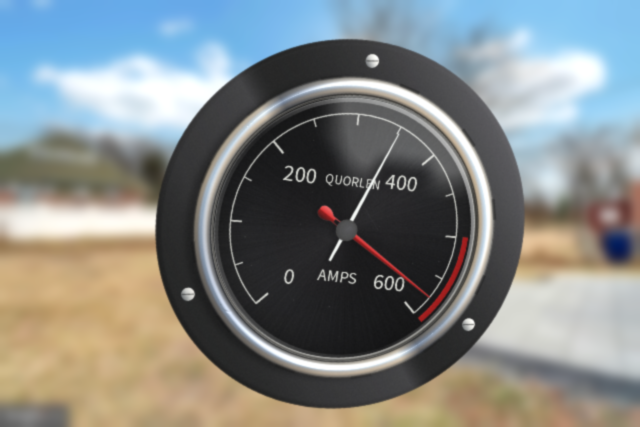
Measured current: 575; A
